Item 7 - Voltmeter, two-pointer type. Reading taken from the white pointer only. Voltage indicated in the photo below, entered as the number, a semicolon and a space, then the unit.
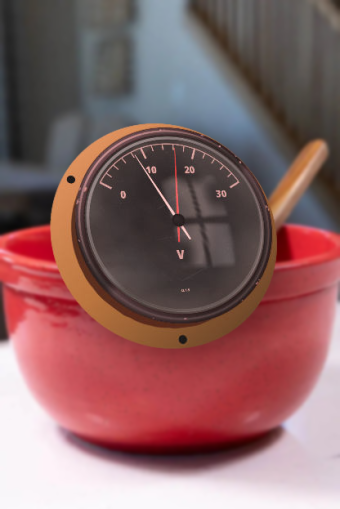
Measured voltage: 8; V
